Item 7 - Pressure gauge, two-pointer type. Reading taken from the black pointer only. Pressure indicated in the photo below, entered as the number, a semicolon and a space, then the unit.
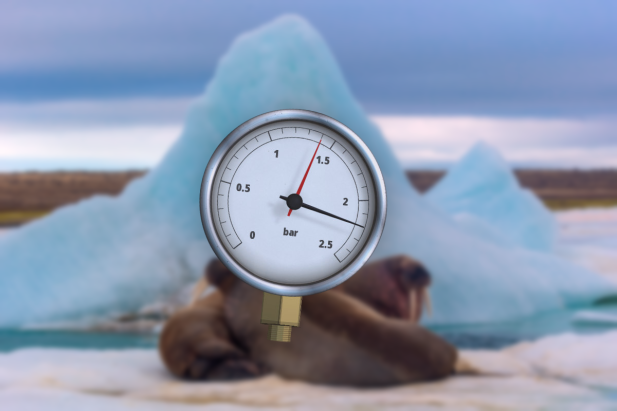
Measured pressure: 2.2; bar
